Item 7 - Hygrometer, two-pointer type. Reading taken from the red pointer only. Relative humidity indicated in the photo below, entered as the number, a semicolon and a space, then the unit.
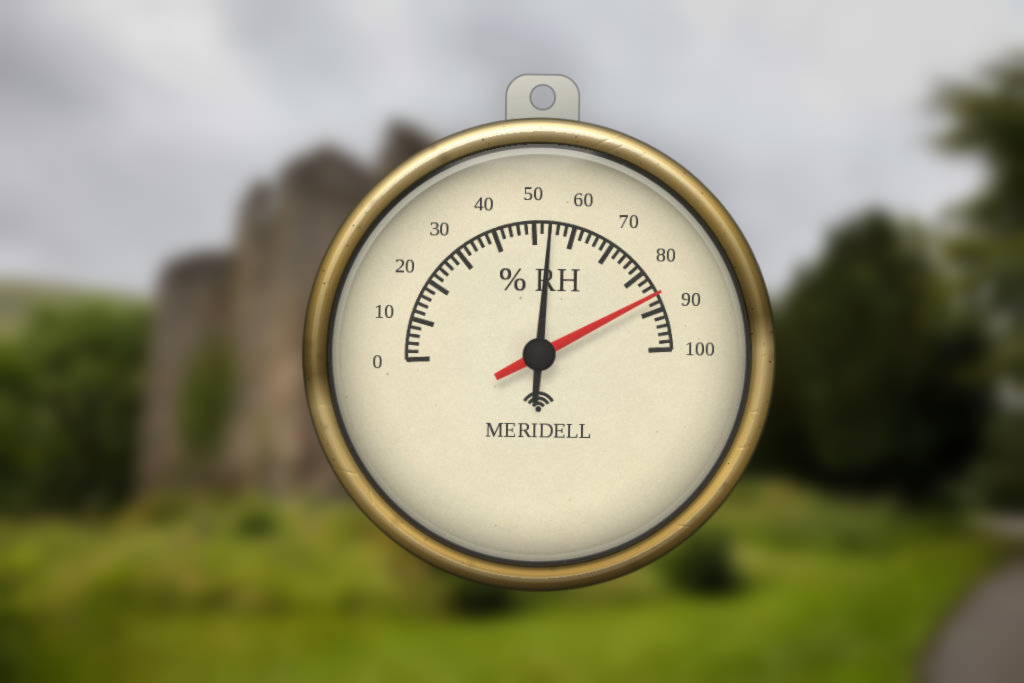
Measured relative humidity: 86; %
